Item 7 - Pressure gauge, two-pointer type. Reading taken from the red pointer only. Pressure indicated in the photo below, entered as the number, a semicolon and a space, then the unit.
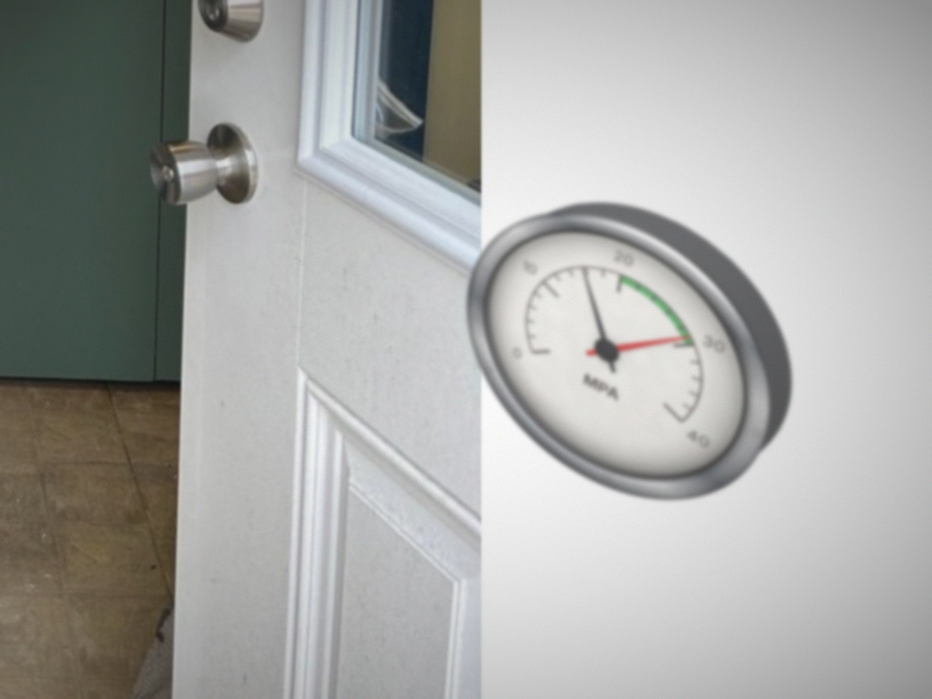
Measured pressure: 29; MPa
